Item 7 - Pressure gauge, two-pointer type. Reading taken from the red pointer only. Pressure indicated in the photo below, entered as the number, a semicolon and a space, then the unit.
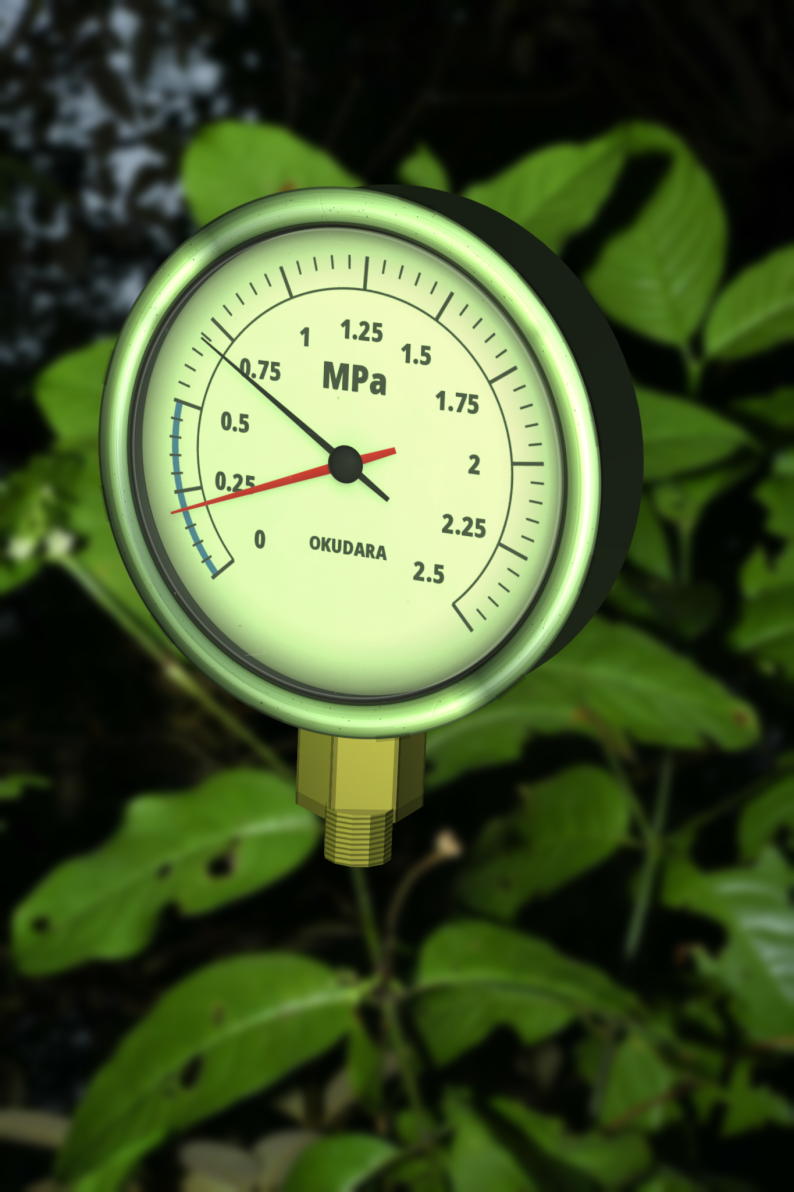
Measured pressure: 0.2; MPa
